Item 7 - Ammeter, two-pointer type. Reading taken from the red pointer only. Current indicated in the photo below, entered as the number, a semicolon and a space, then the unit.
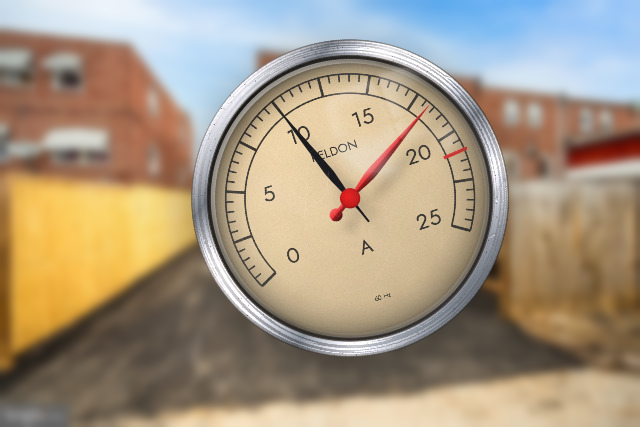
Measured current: 18.25; A
